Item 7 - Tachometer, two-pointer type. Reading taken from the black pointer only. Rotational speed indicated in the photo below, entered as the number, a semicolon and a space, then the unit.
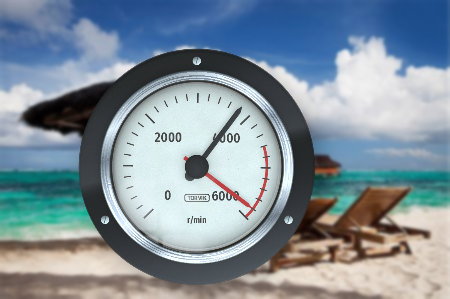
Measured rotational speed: 3800; rpm
